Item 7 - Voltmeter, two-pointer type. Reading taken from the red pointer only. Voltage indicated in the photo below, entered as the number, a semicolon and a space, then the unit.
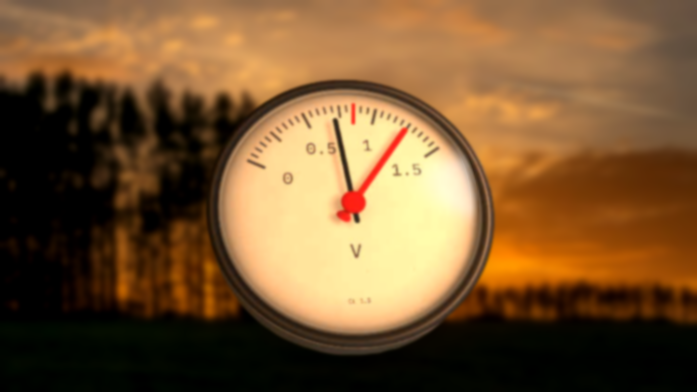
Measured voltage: 1.25; V
